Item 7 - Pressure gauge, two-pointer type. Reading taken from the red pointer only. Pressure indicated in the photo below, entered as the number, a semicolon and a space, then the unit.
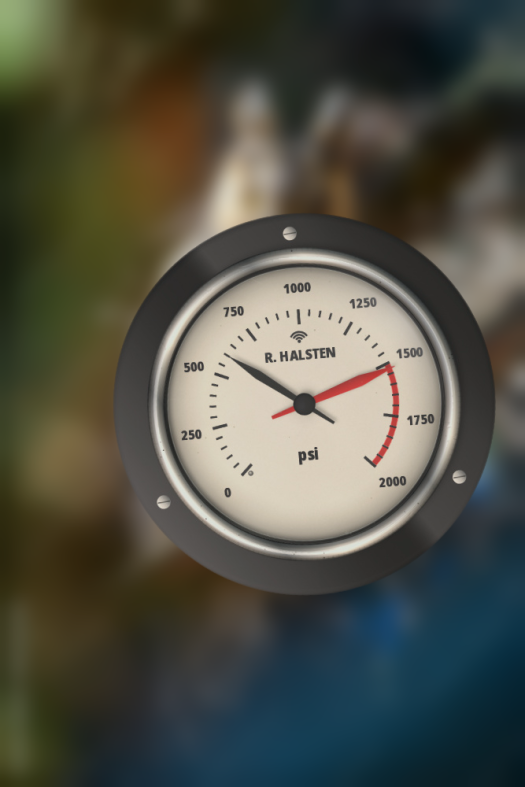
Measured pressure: 1525; psi
